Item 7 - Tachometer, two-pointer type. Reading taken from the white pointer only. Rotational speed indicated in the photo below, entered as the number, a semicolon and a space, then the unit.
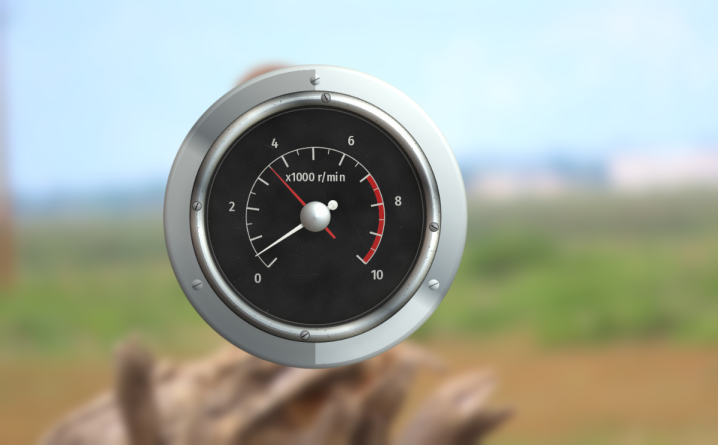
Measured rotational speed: 500; rpm
